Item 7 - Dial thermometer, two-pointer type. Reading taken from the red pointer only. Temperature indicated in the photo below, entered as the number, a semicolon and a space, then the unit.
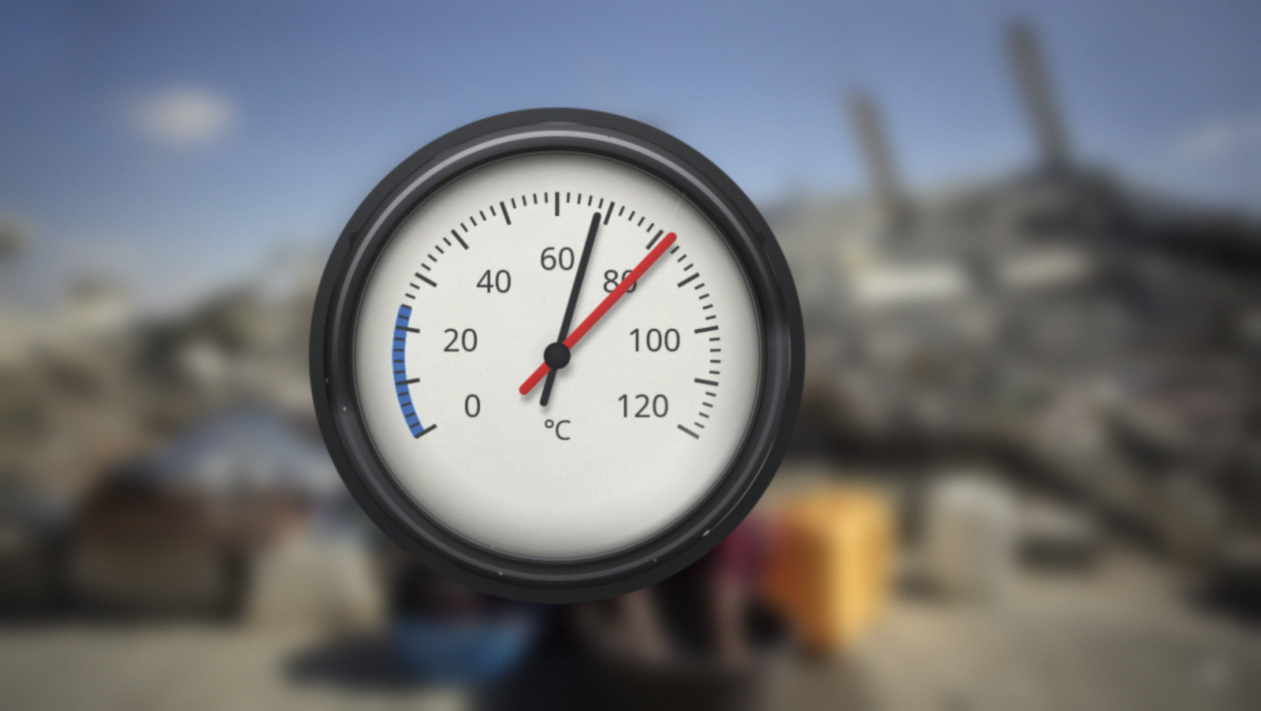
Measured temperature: 82; °C
